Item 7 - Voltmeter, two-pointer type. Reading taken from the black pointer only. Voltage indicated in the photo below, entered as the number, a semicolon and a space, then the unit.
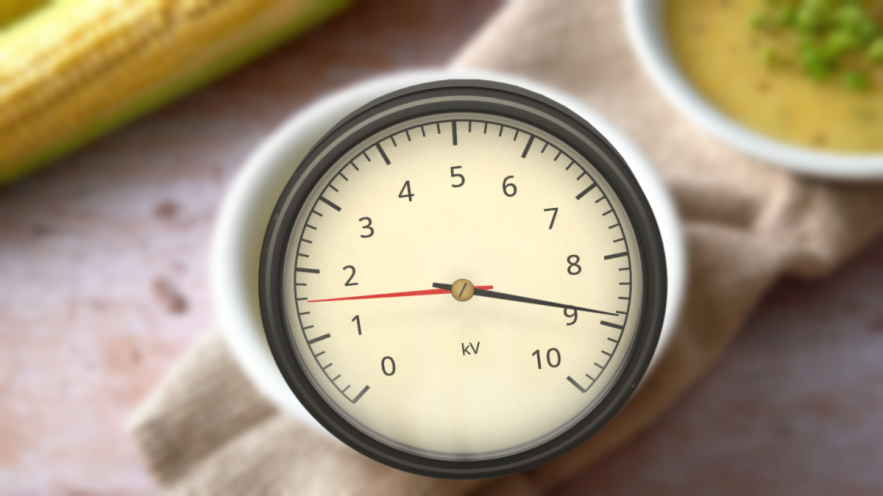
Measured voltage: 8.8; kV
